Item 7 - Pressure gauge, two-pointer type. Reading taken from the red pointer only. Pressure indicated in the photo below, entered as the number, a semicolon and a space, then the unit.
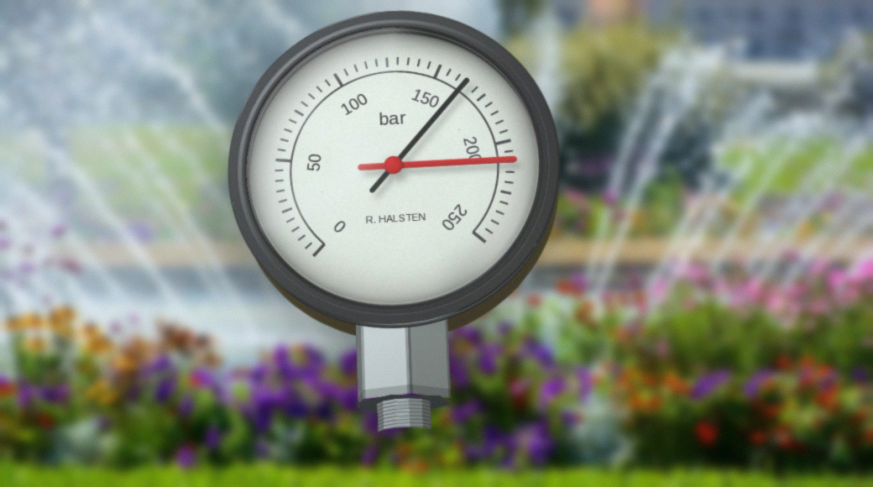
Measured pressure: 210; bar
